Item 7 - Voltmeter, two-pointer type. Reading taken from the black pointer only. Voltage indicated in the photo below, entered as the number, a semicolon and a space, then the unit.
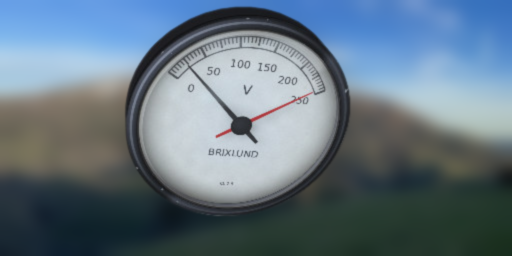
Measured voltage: 25; V
